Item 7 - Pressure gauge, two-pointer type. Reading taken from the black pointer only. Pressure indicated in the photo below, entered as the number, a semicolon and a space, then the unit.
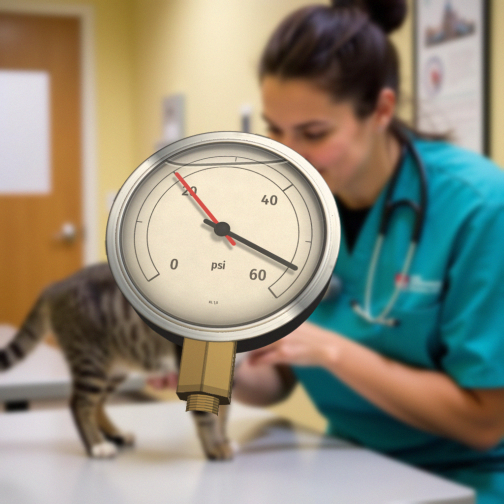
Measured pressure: 55; psi
